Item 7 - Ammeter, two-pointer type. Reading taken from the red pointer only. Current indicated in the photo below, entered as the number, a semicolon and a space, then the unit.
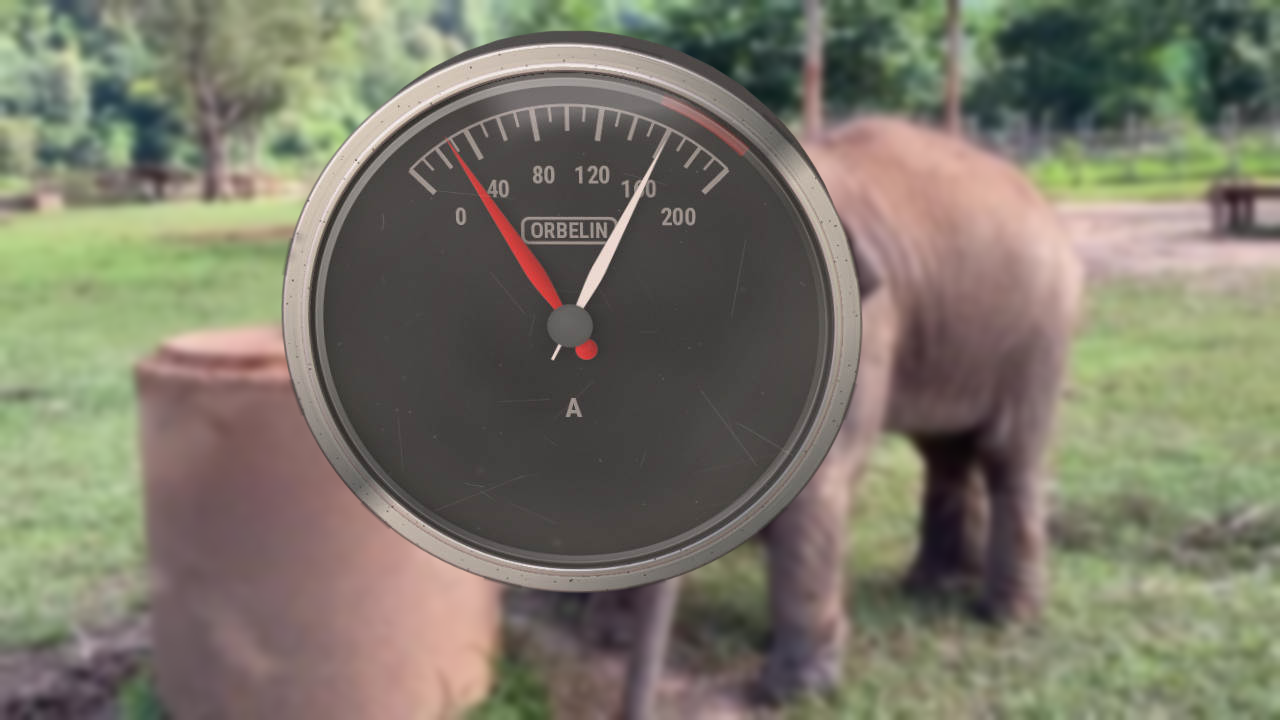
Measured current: 30; A
